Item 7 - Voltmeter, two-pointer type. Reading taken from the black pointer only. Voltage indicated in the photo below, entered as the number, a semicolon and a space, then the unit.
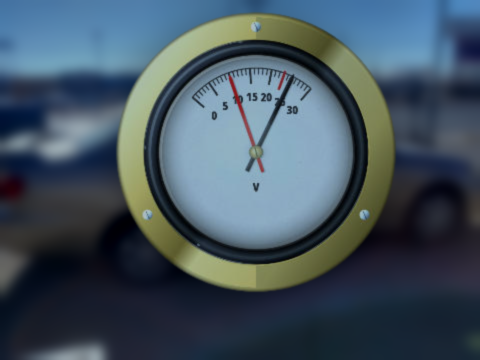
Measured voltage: 25; V
